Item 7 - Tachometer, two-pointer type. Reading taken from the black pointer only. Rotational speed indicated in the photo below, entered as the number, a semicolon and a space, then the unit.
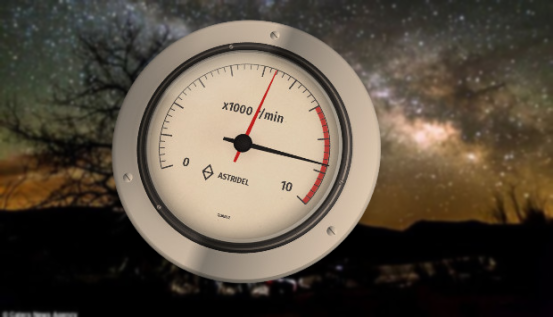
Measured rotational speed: 8800; rpm
